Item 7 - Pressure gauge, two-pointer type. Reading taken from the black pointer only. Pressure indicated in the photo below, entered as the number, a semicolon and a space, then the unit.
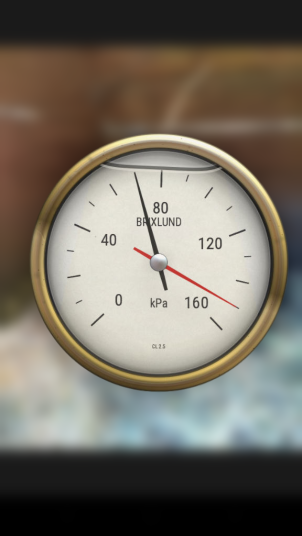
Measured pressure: 70; kPa
